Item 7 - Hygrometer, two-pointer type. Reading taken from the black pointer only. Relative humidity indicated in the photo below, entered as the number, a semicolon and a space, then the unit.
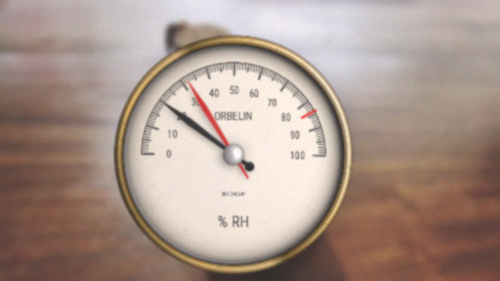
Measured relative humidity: 20; %
